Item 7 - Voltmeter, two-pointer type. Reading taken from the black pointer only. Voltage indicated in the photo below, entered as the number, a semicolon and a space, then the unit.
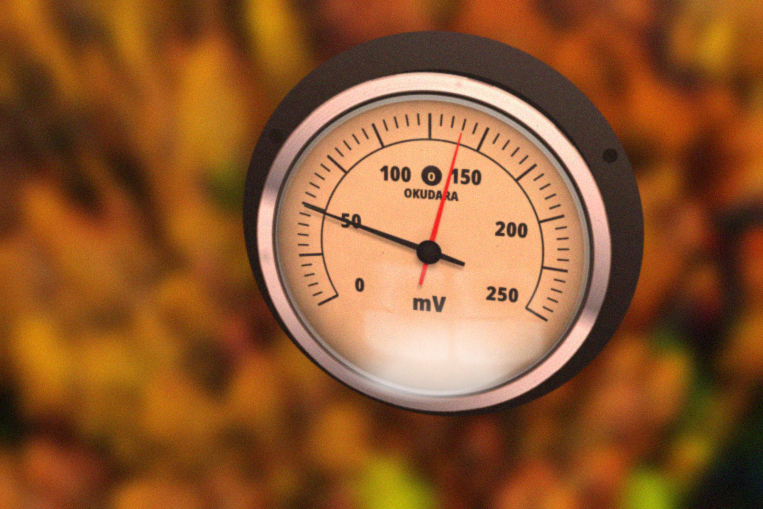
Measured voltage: 50; mV
